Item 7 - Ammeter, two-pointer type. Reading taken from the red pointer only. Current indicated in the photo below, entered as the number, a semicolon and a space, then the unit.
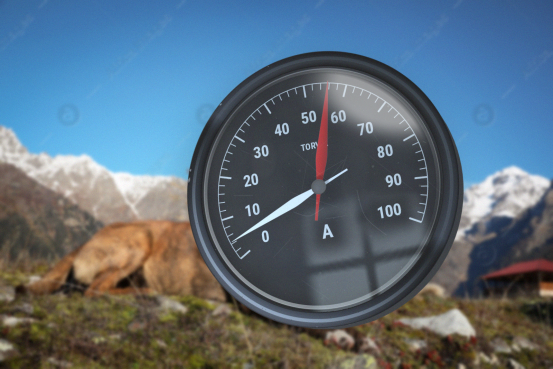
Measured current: 56; A
